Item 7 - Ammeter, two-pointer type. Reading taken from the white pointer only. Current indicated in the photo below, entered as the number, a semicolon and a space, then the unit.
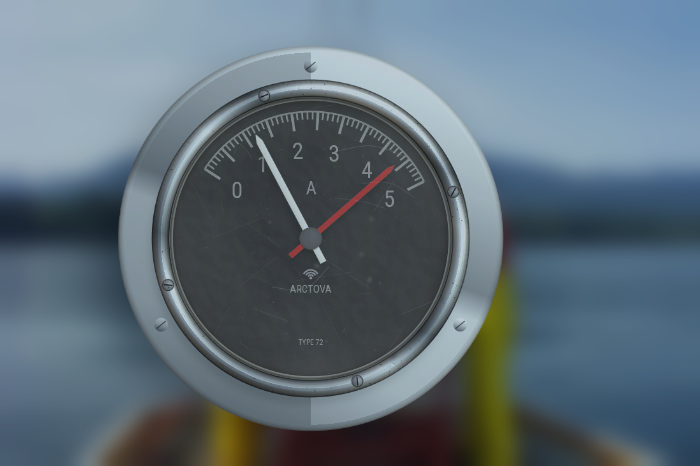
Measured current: 1.2; A
